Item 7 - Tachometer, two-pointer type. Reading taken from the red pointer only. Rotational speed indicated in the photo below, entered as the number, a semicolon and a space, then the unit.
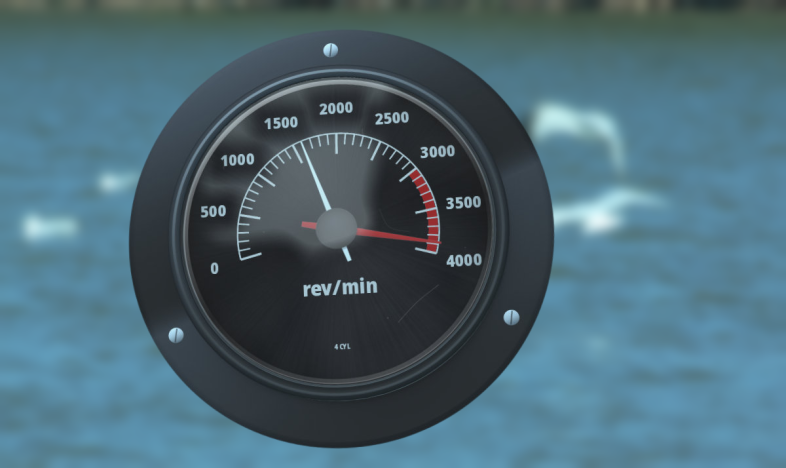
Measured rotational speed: 3900; rpm
